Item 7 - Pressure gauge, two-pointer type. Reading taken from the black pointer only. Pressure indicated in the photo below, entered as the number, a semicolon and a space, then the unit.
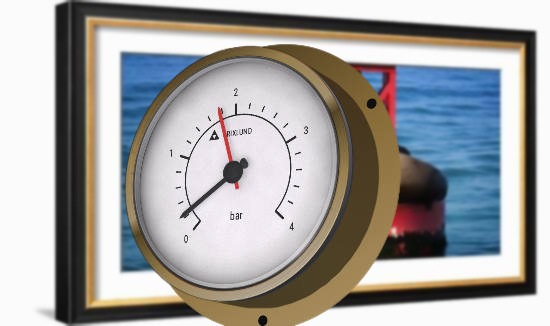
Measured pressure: 0.2; bar
